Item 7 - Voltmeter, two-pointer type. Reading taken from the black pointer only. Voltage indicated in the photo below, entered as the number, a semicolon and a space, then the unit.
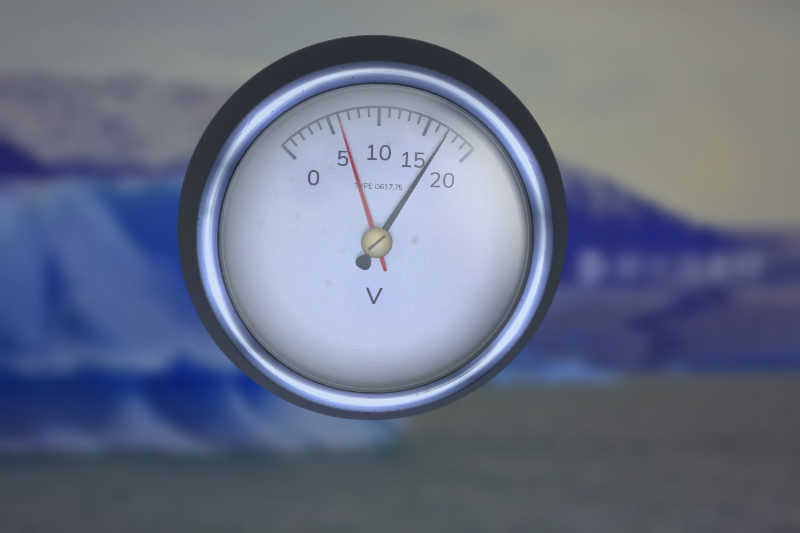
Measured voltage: 17; V
